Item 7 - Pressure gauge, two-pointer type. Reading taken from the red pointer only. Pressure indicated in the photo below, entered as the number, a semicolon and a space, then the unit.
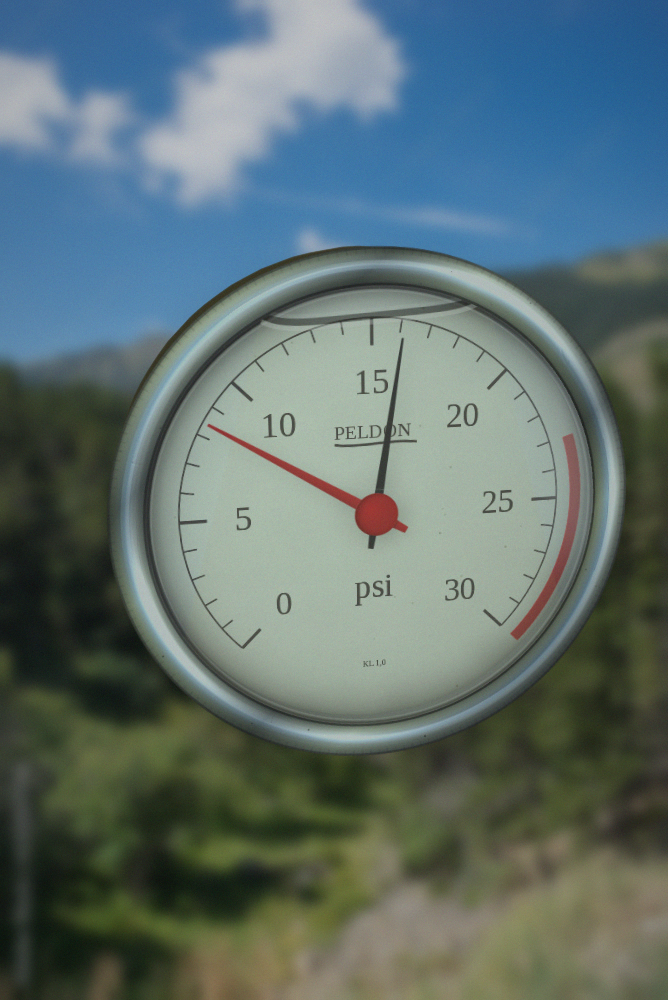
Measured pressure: 8.5; psi
